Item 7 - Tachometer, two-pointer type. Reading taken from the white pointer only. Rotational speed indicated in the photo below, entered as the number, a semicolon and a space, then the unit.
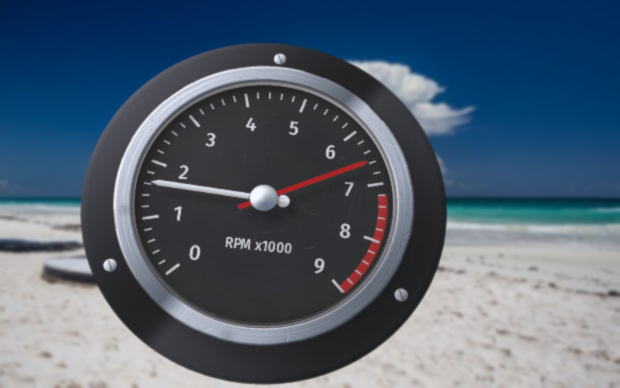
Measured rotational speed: 1600; rpm
